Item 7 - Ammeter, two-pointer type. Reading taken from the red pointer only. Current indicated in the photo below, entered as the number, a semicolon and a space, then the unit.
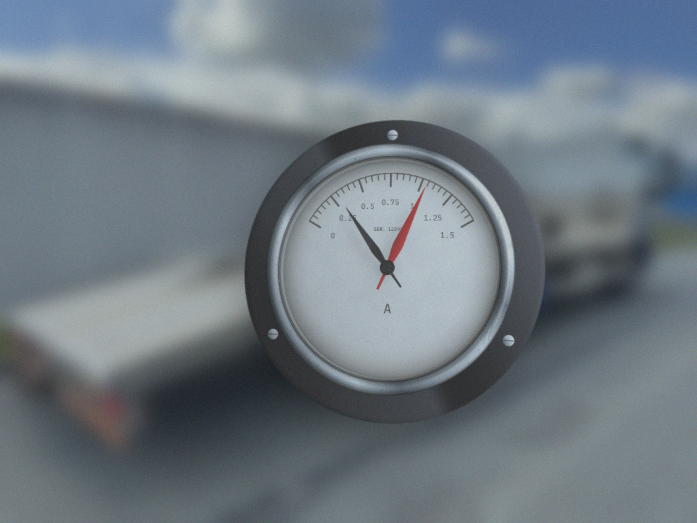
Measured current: 1.05; A
